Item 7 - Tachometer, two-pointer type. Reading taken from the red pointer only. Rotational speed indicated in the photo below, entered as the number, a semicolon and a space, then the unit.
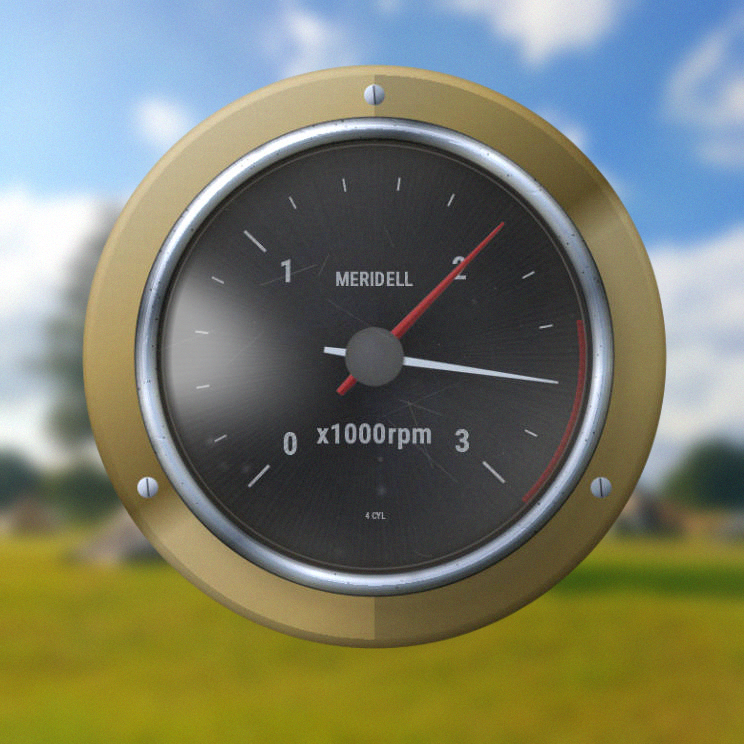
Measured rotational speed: 2000; rpm
